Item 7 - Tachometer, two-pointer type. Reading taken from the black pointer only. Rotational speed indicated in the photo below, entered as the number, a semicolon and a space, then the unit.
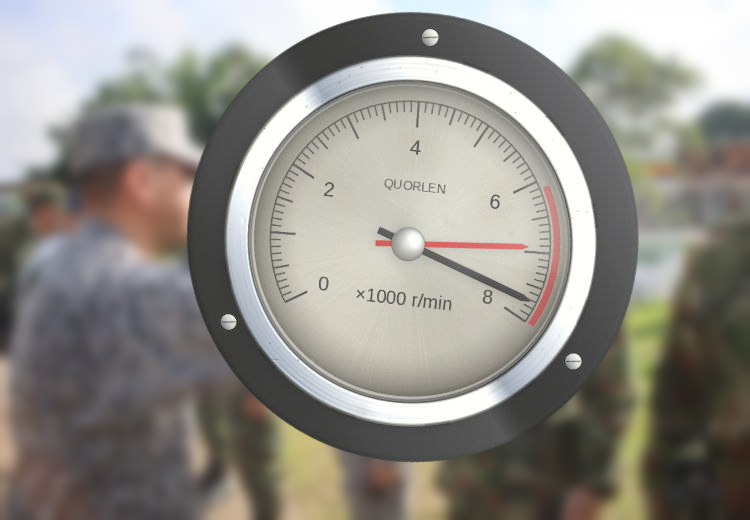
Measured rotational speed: 7700; rpm
